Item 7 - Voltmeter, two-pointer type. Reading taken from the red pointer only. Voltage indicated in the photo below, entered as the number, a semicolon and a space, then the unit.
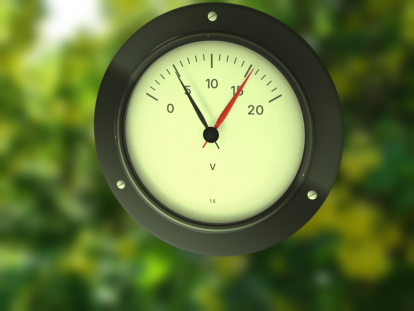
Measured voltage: 15.5; V
